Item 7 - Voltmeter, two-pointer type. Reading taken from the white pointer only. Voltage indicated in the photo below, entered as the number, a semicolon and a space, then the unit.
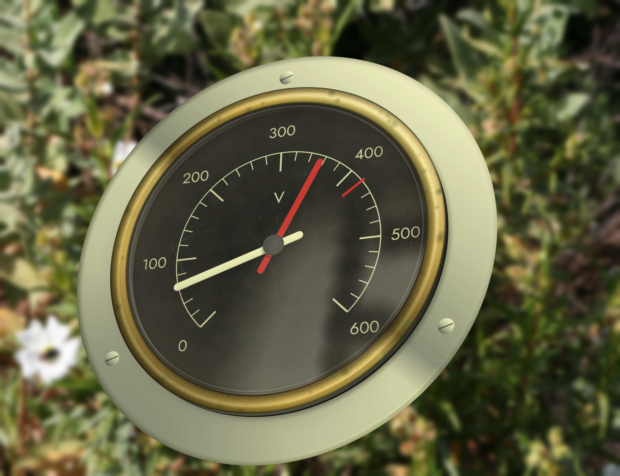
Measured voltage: 60; V
